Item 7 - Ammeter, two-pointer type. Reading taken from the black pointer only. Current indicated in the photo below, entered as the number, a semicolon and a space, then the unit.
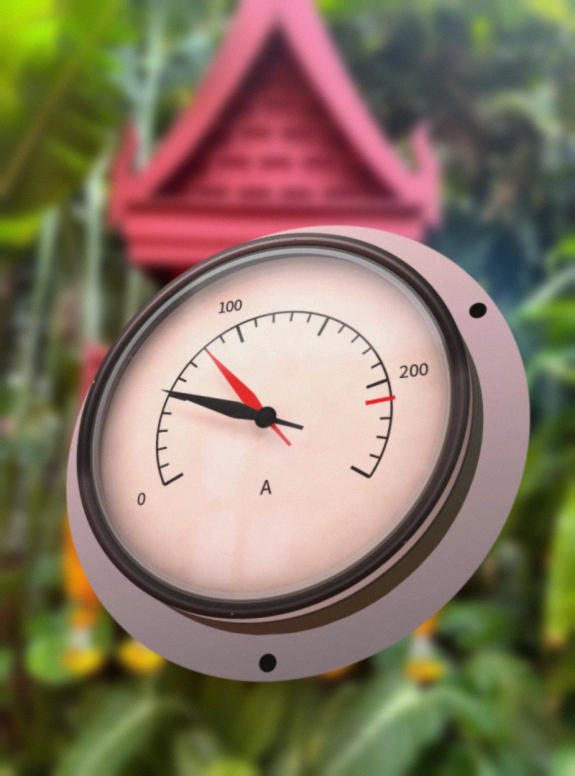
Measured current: 50; A
